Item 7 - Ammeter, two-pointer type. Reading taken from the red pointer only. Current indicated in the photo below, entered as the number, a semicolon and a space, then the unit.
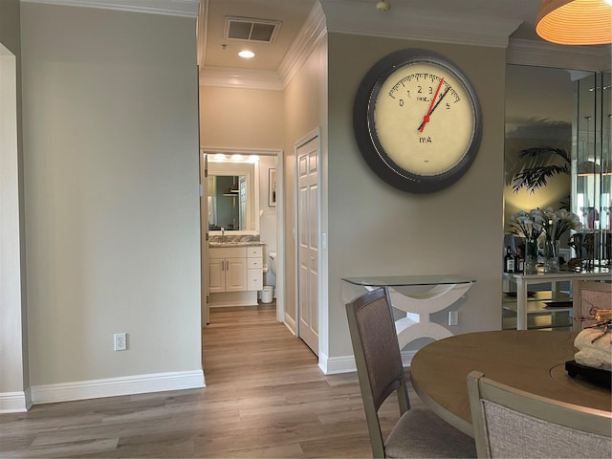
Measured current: 3.5; mA
